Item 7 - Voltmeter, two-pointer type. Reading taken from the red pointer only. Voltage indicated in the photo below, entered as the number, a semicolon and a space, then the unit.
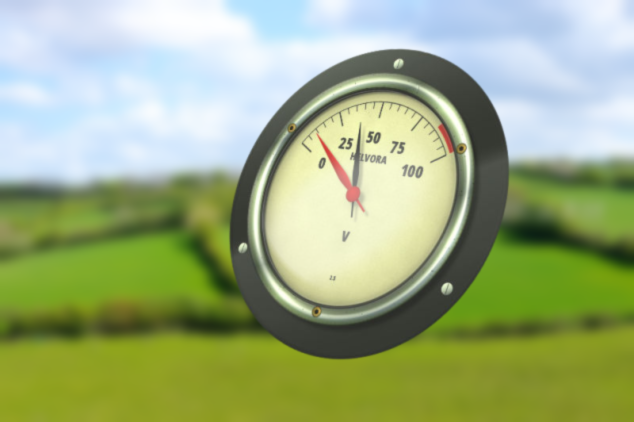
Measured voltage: 10; V
